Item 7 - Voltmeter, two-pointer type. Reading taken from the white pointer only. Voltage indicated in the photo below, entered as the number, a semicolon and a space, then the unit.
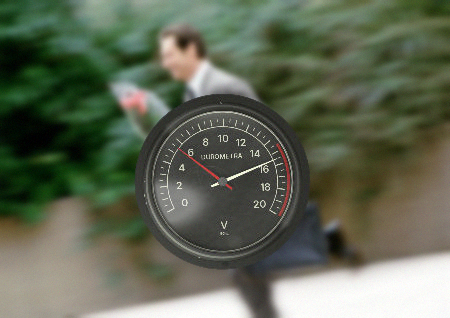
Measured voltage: 15.5; V
